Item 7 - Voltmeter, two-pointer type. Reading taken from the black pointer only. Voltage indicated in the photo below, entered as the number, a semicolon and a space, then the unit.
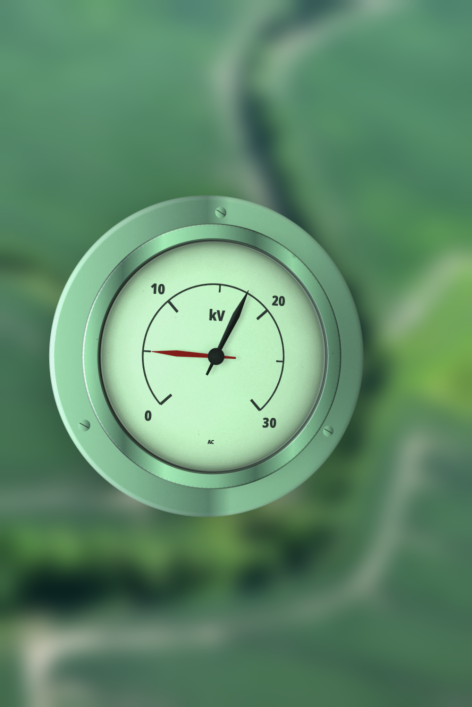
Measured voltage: 17.5; kV
